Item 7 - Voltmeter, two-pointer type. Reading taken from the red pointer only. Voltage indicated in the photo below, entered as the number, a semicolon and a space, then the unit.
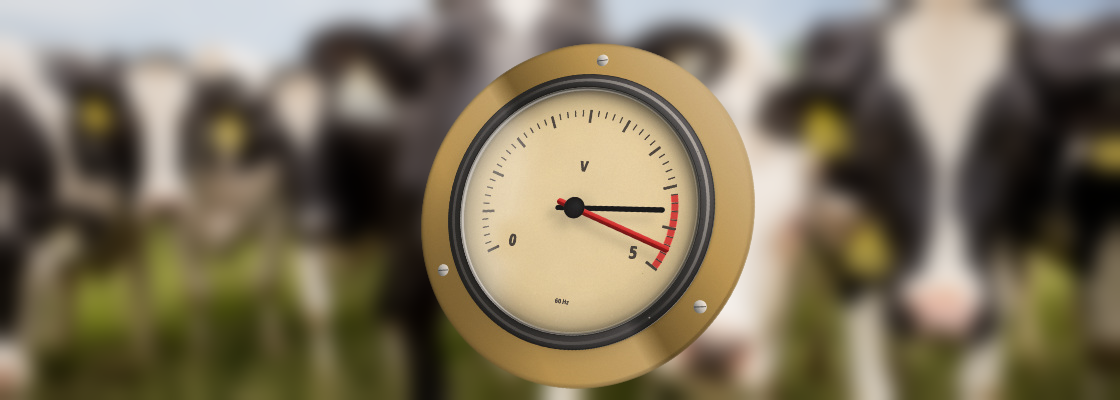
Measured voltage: 4.75; V
